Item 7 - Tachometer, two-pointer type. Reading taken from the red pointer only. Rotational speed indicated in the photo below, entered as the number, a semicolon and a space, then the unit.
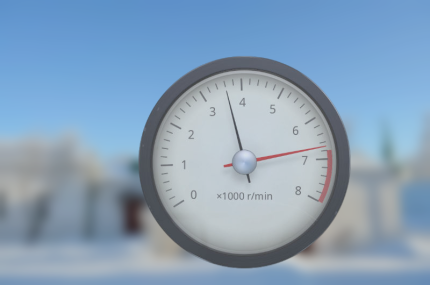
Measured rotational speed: 6700; rpm
